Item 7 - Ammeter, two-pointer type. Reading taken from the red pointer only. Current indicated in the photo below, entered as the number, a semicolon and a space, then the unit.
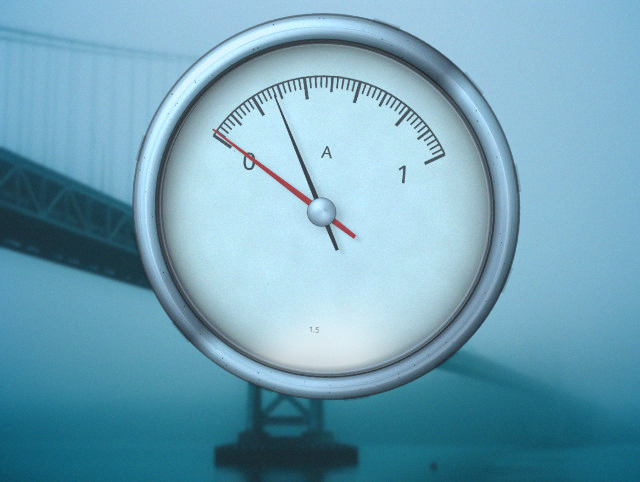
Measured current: 0.02; A
